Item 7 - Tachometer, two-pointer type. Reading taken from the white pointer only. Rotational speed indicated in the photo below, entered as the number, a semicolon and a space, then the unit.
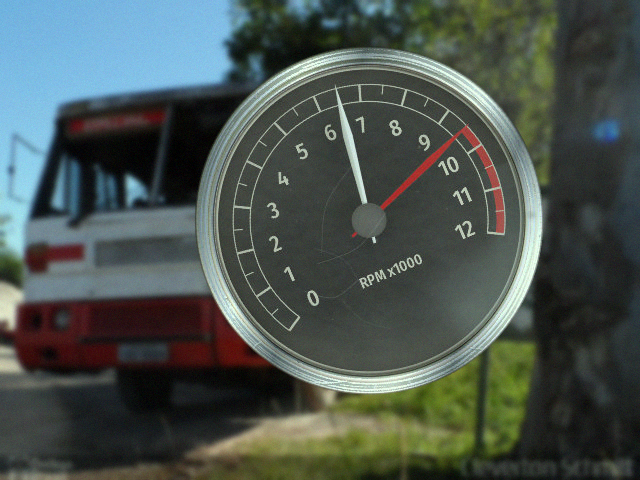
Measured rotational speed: 6500; rpm
